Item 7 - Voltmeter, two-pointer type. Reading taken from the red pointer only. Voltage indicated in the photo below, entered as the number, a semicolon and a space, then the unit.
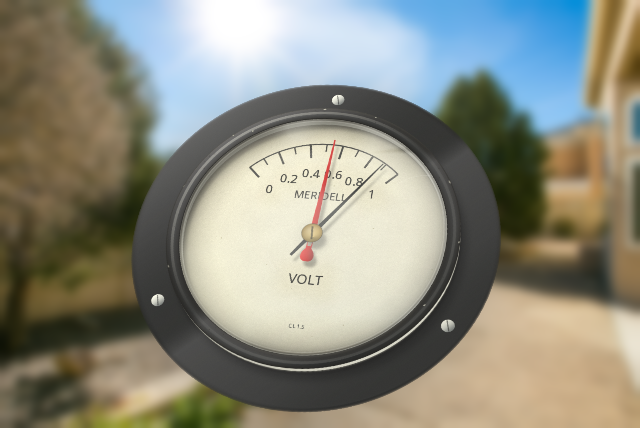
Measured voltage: 0.55; V
